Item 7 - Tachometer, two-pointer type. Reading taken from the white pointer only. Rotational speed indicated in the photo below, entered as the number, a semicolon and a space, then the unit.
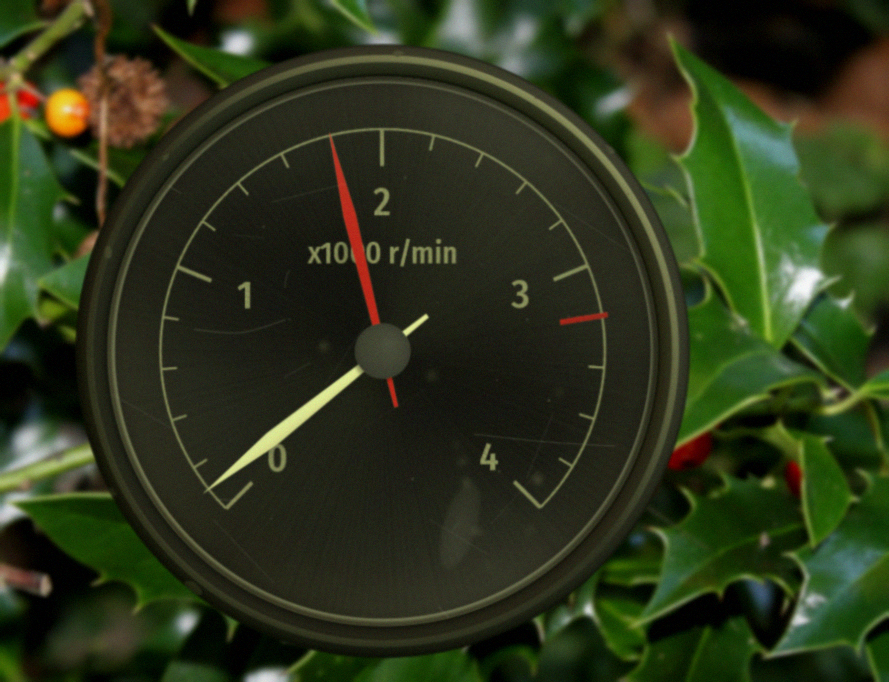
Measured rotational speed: 100; rpm
